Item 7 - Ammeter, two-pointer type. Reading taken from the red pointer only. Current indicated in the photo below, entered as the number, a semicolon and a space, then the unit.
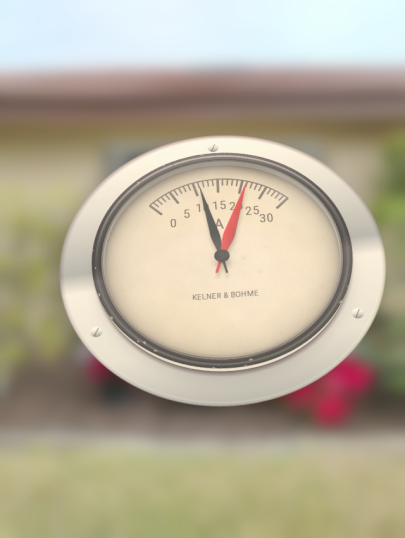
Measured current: 21; A
